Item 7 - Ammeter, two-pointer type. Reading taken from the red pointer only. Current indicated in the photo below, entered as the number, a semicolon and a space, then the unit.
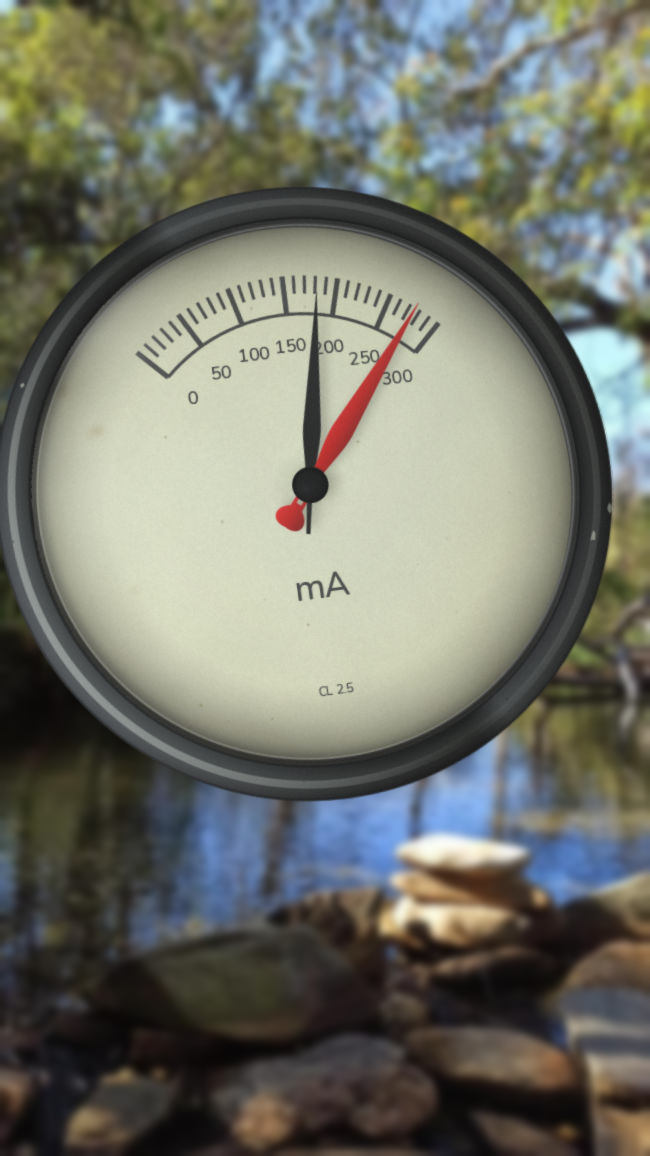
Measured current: 275; mA
